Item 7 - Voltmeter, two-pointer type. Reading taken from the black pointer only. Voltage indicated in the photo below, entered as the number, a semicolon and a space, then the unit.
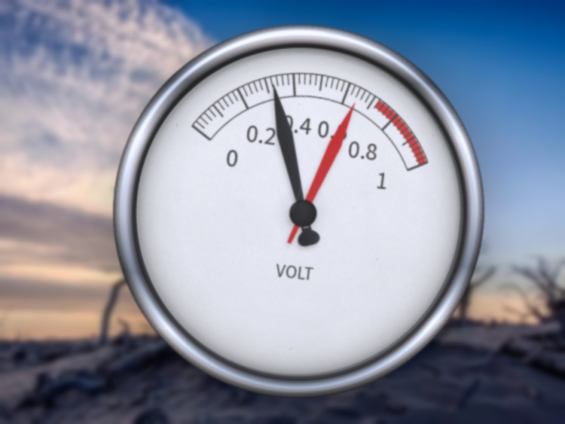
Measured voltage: 0.32; V
